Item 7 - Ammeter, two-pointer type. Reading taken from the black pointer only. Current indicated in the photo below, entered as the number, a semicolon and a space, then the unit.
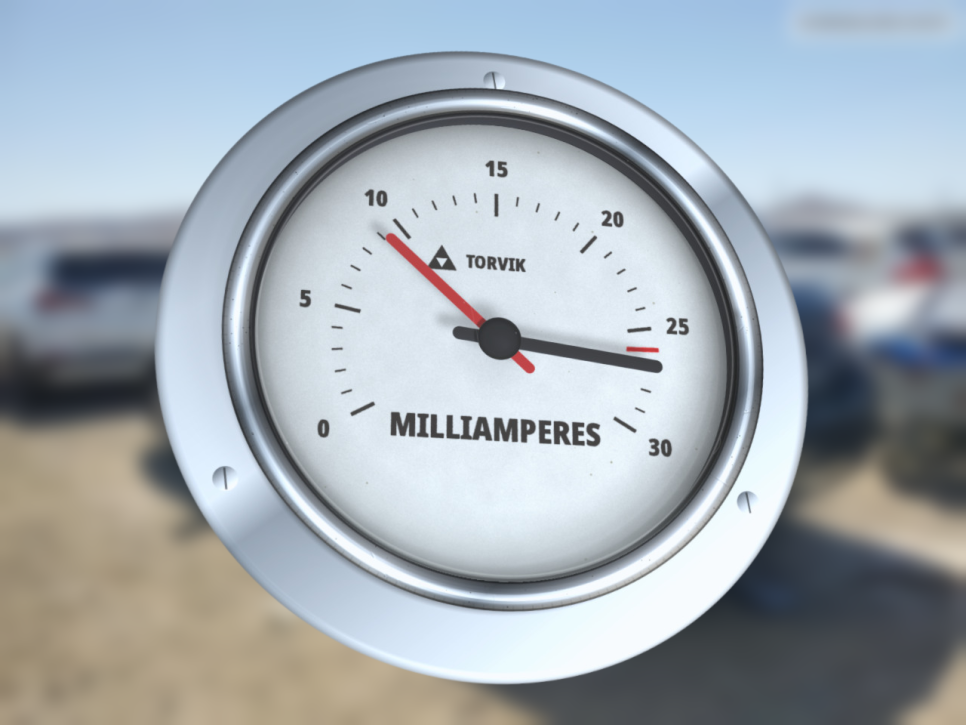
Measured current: 27; mA
